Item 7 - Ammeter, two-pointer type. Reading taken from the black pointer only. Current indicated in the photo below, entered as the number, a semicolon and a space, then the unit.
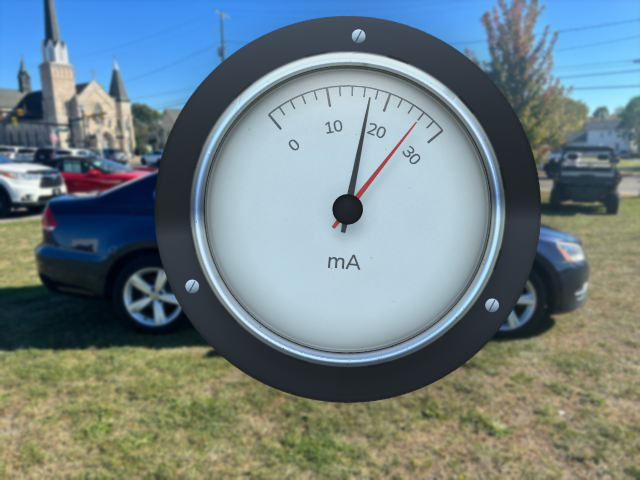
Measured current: 17; mA
